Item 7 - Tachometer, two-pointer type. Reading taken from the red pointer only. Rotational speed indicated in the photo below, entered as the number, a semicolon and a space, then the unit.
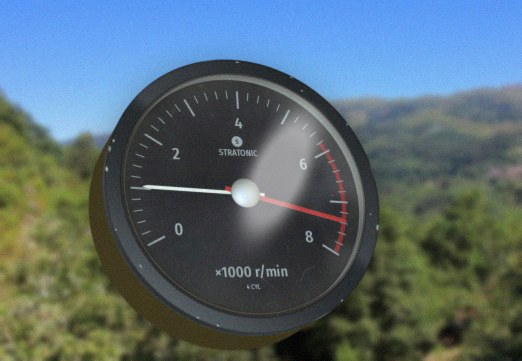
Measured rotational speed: 7400; rpm
